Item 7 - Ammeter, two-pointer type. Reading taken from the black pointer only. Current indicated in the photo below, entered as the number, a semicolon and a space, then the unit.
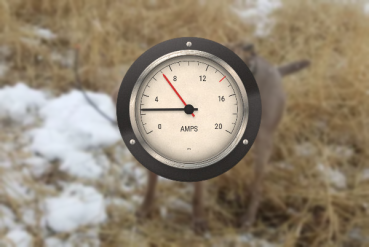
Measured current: 2.5; A
